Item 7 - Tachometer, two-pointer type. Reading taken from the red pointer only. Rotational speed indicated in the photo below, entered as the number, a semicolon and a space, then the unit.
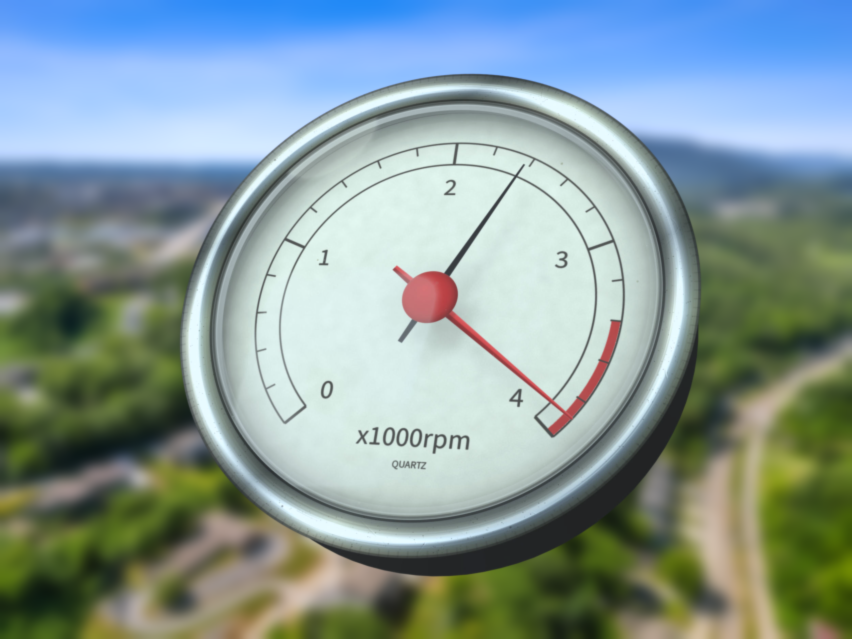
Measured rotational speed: 3900; rpm
